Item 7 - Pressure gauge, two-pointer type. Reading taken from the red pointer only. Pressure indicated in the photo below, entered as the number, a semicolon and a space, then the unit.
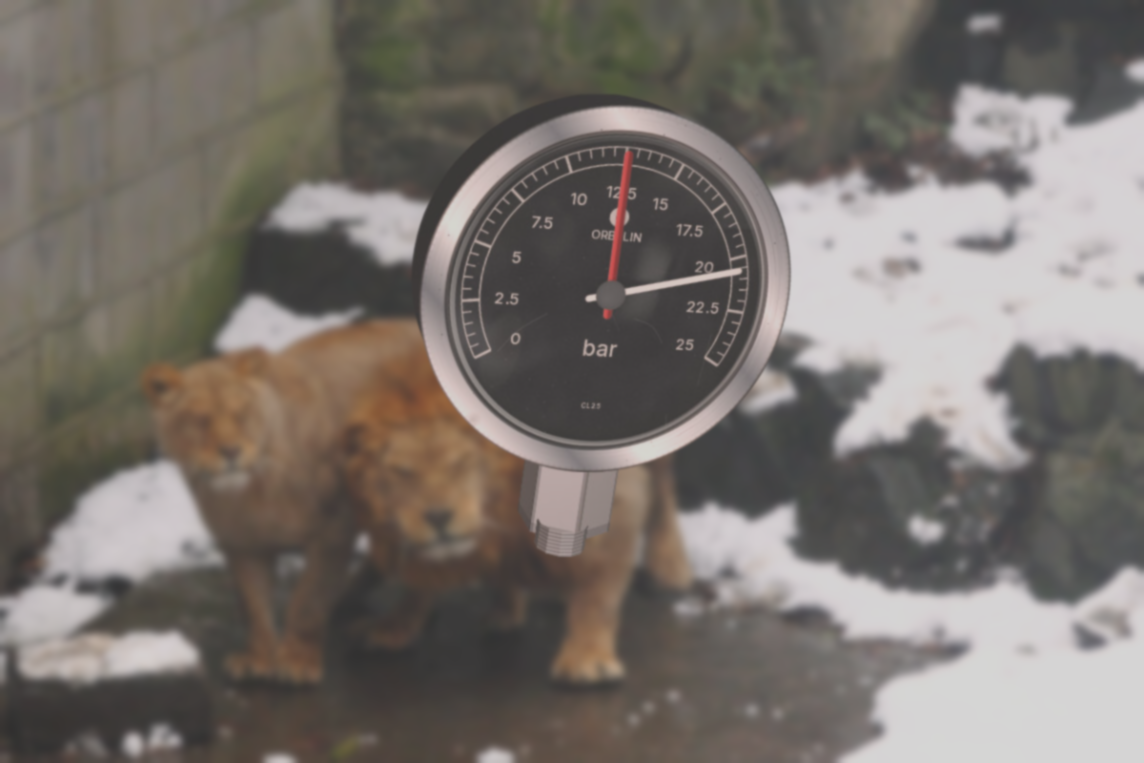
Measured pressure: 12.5; bar
